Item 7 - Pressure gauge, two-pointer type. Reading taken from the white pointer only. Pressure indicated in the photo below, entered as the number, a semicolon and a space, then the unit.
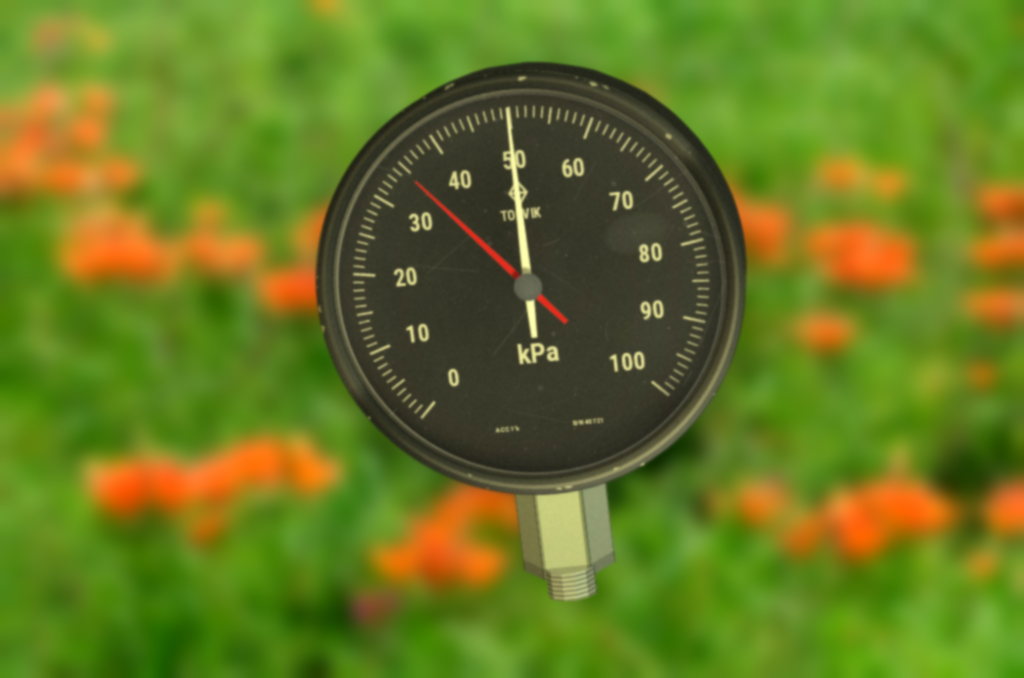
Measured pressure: 50; kPa
